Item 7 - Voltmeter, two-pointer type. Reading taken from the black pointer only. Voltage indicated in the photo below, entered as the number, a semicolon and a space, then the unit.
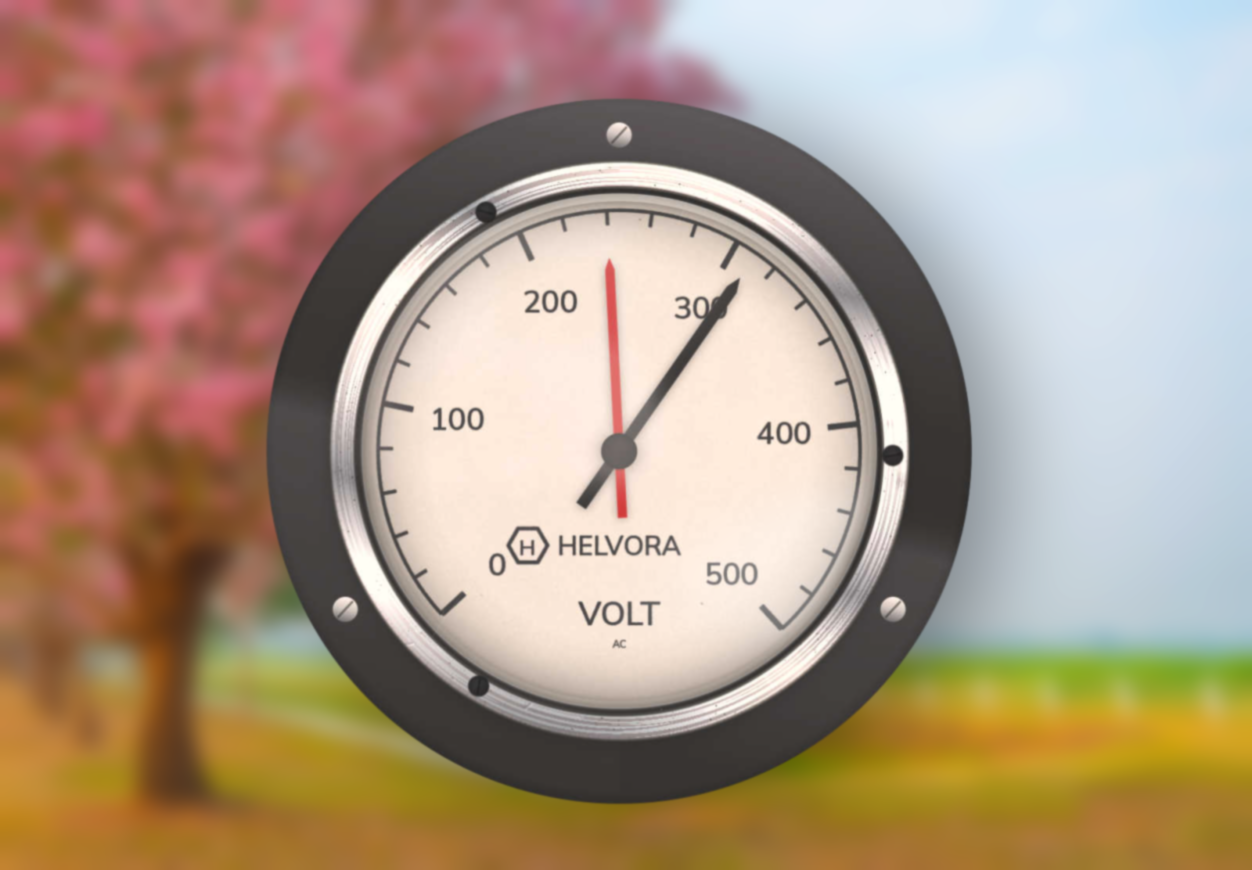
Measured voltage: 310; V
